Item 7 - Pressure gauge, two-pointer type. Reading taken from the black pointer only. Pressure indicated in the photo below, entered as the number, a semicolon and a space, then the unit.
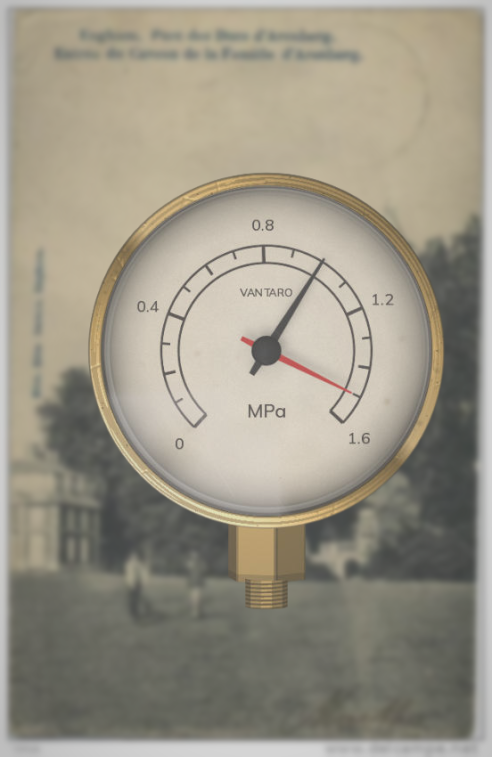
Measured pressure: 1; MPa
